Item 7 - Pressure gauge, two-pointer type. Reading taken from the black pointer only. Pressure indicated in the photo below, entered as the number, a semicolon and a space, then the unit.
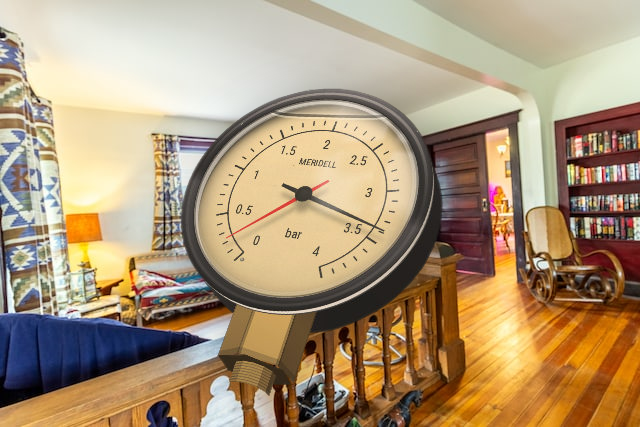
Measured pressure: 3.4; bar
